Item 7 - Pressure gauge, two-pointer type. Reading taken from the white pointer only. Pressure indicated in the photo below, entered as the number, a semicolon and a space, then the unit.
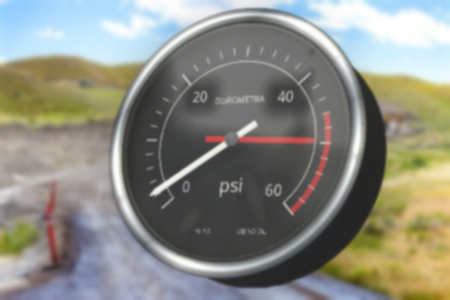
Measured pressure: 2; psi
